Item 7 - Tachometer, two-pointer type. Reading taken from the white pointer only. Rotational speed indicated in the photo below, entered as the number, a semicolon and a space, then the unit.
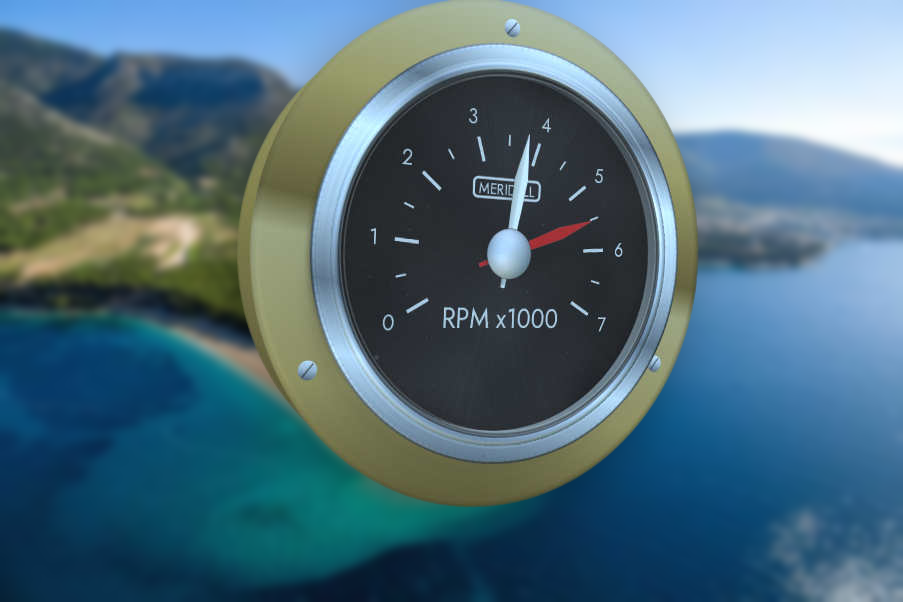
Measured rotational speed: 3750; rpm
